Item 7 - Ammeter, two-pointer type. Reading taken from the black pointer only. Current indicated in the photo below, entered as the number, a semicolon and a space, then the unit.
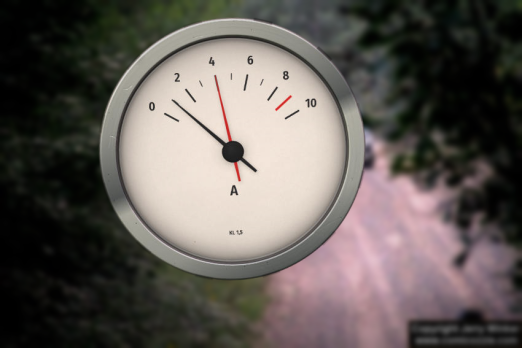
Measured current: 1; A
